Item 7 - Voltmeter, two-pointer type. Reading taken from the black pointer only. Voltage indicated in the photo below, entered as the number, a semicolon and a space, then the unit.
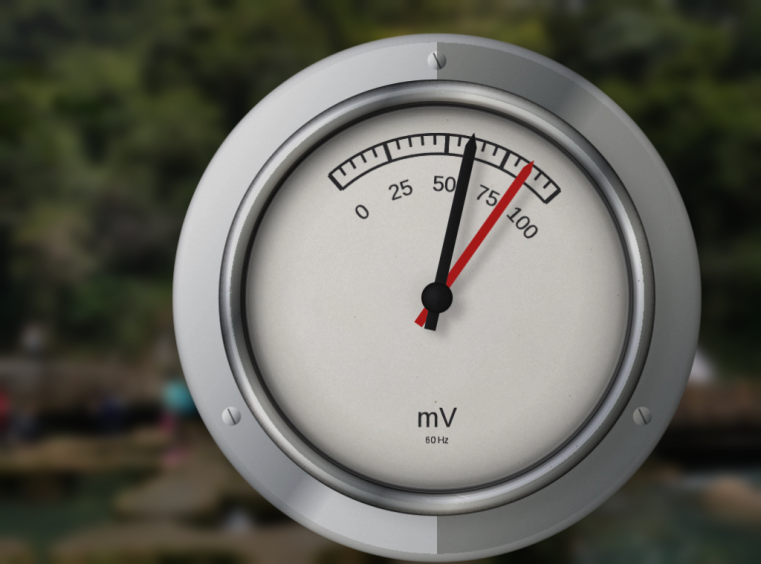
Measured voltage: 60; mV
